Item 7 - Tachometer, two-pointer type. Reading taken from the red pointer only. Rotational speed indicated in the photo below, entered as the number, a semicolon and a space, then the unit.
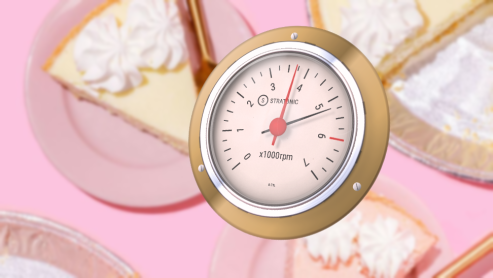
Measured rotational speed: 3750; rpm
